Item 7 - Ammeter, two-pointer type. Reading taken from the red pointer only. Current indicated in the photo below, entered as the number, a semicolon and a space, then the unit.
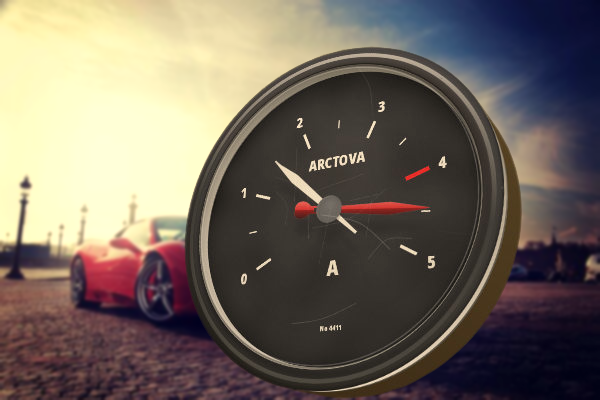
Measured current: 4.5; A
